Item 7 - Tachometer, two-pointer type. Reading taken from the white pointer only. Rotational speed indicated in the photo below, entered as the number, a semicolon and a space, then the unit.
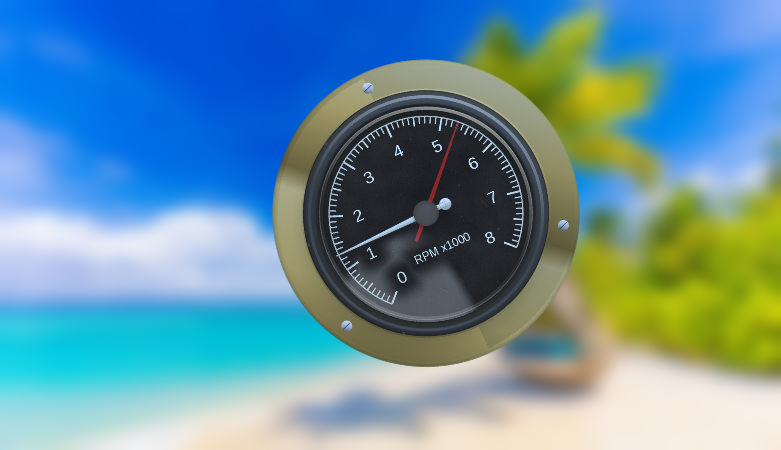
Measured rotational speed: 1300; rpm
